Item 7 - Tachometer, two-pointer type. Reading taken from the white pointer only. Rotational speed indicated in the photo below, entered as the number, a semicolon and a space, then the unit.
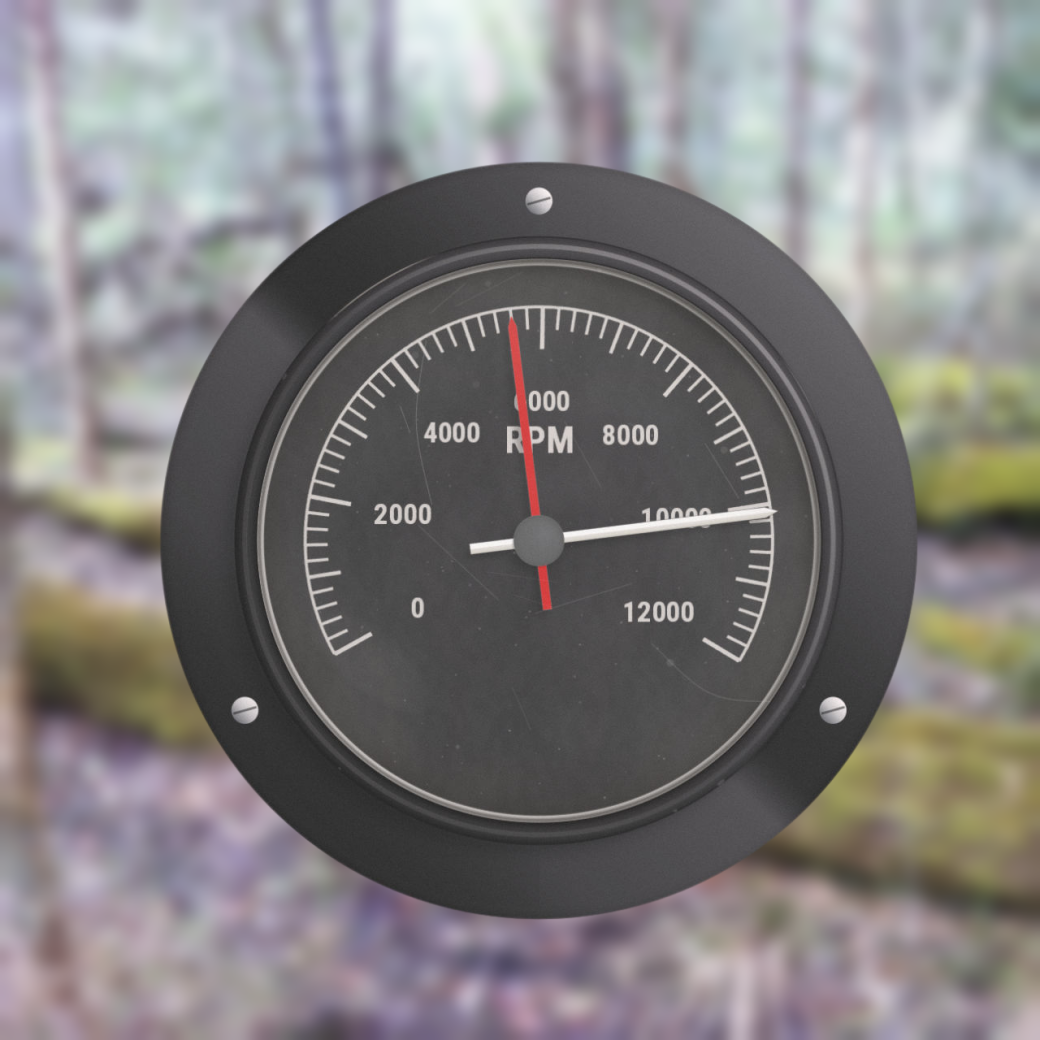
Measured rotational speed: 10100; rpm
